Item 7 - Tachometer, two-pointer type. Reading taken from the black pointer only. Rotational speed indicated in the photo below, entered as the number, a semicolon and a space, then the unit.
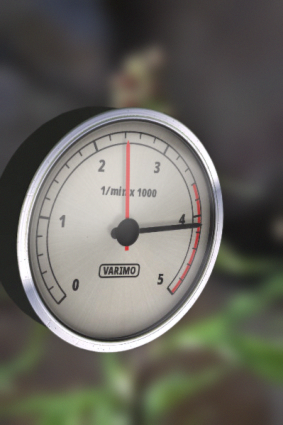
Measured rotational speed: 4100; rpm
